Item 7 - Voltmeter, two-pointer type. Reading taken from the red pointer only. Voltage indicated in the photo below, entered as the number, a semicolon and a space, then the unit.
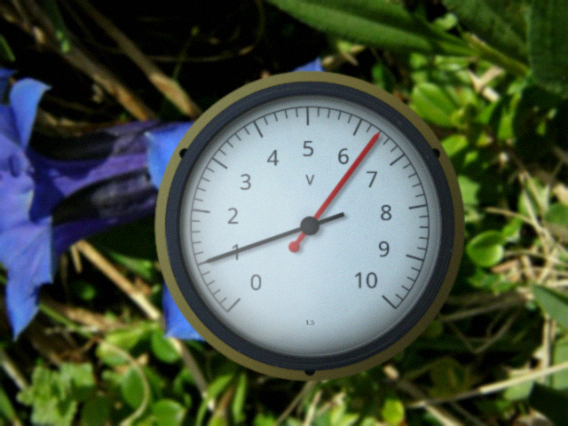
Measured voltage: 6.4; V
